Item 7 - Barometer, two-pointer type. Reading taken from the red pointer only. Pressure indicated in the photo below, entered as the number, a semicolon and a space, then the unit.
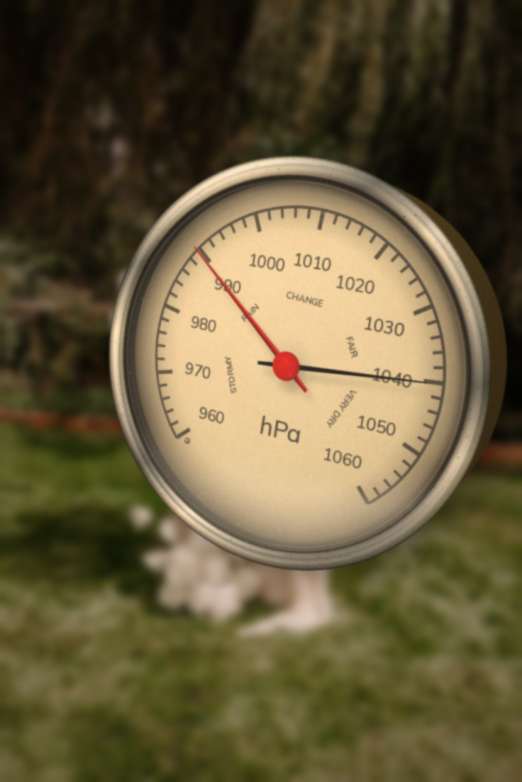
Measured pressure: 990; hPa
